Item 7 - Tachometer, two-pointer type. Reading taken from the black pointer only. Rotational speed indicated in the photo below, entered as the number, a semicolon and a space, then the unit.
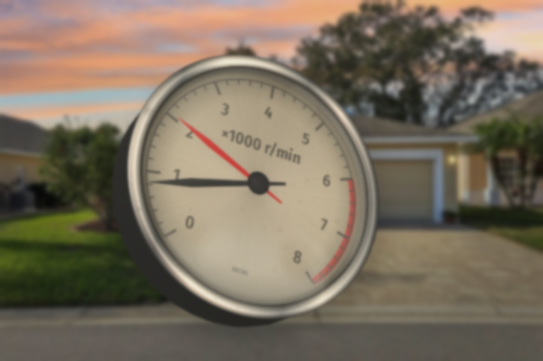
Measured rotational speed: 800; rpm
